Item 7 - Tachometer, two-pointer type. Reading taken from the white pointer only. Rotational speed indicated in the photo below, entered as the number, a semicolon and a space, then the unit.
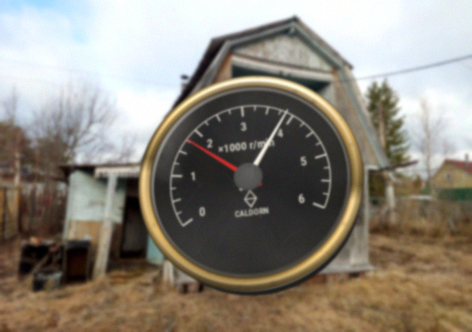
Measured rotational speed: 3875; rpm
